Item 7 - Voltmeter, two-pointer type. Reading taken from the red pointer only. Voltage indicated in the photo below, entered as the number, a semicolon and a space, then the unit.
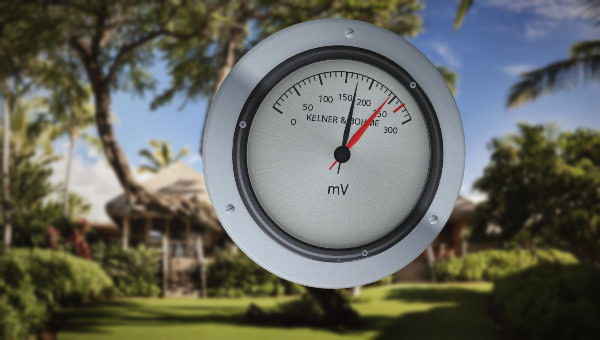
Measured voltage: 240; mV
